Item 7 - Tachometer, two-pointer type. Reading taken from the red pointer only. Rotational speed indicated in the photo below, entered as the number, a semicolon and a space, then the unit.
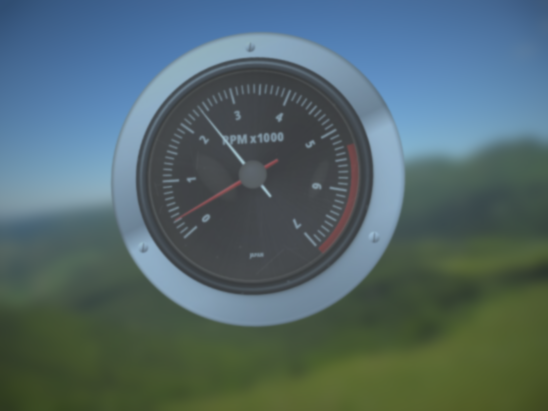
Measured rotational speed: 300; rpm
